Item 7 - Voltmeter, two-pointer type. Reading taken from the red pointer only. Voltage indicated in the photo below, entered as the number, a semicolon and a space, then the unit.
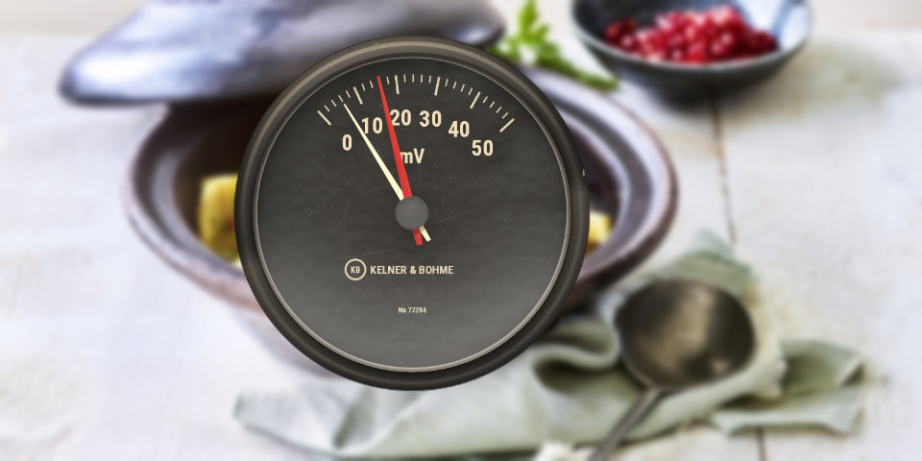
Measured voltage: 16; mV
